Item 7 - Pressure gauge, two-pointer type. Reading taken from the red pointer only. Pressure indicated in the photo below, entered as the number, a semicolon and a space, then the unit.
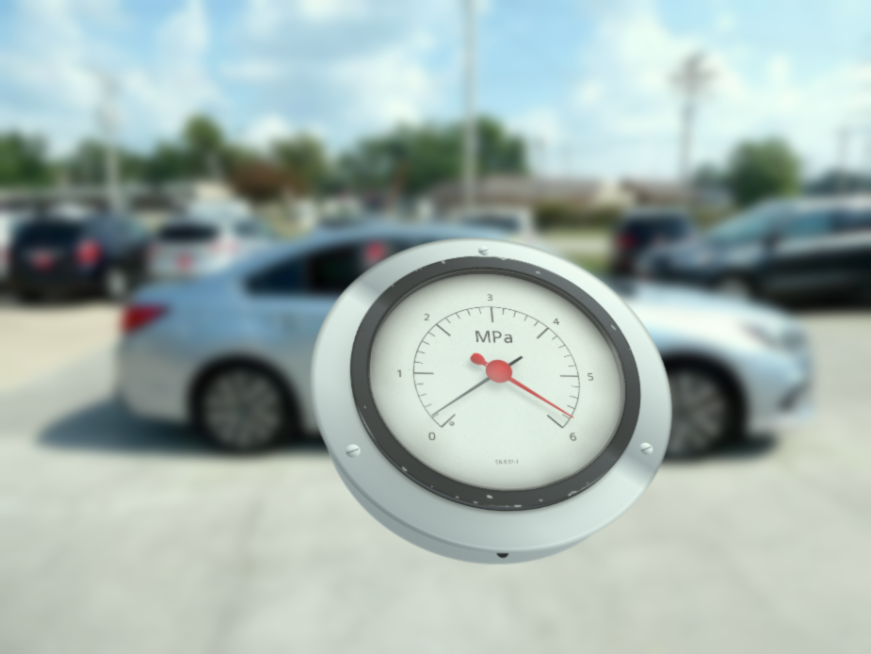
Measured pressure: 5.8; MPa
